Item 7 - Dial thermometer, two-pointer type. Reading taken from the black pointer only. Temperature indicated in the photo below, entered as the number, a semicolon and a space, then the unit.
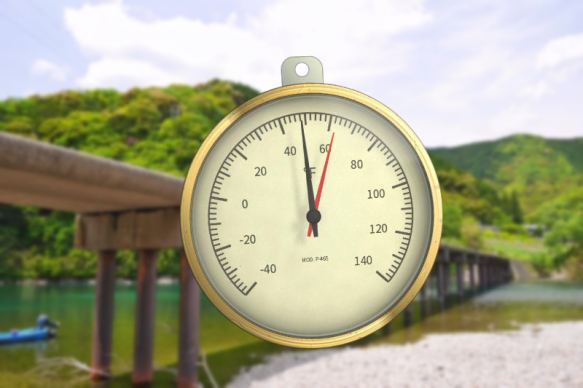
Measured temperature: 48; °F
